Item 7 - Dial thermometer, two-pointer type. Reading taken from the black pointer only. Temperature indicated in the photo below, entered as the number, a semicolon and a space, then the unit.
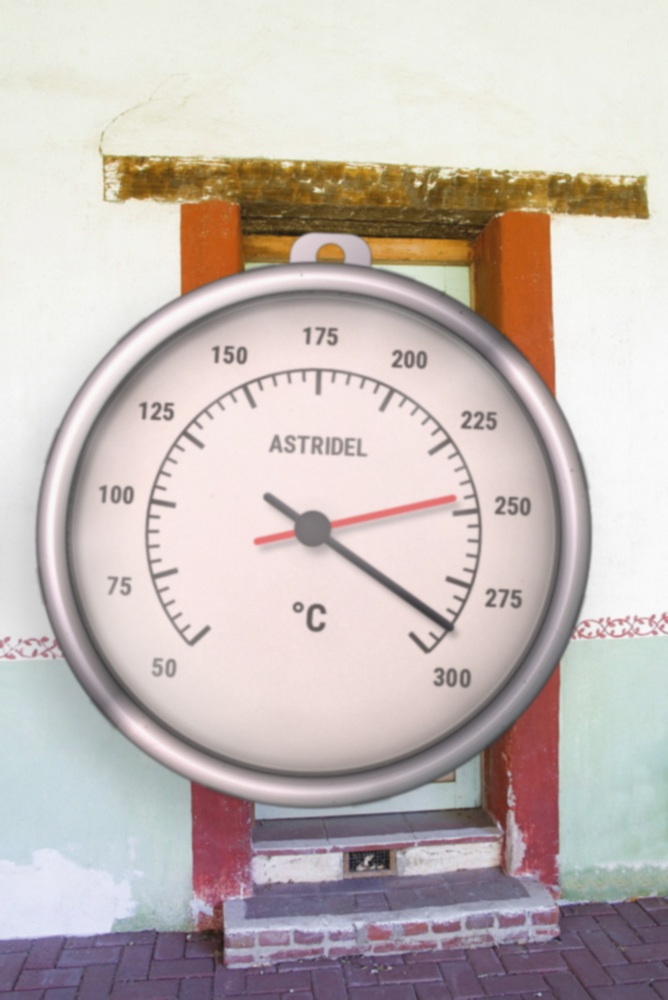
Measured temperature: 290; °C
